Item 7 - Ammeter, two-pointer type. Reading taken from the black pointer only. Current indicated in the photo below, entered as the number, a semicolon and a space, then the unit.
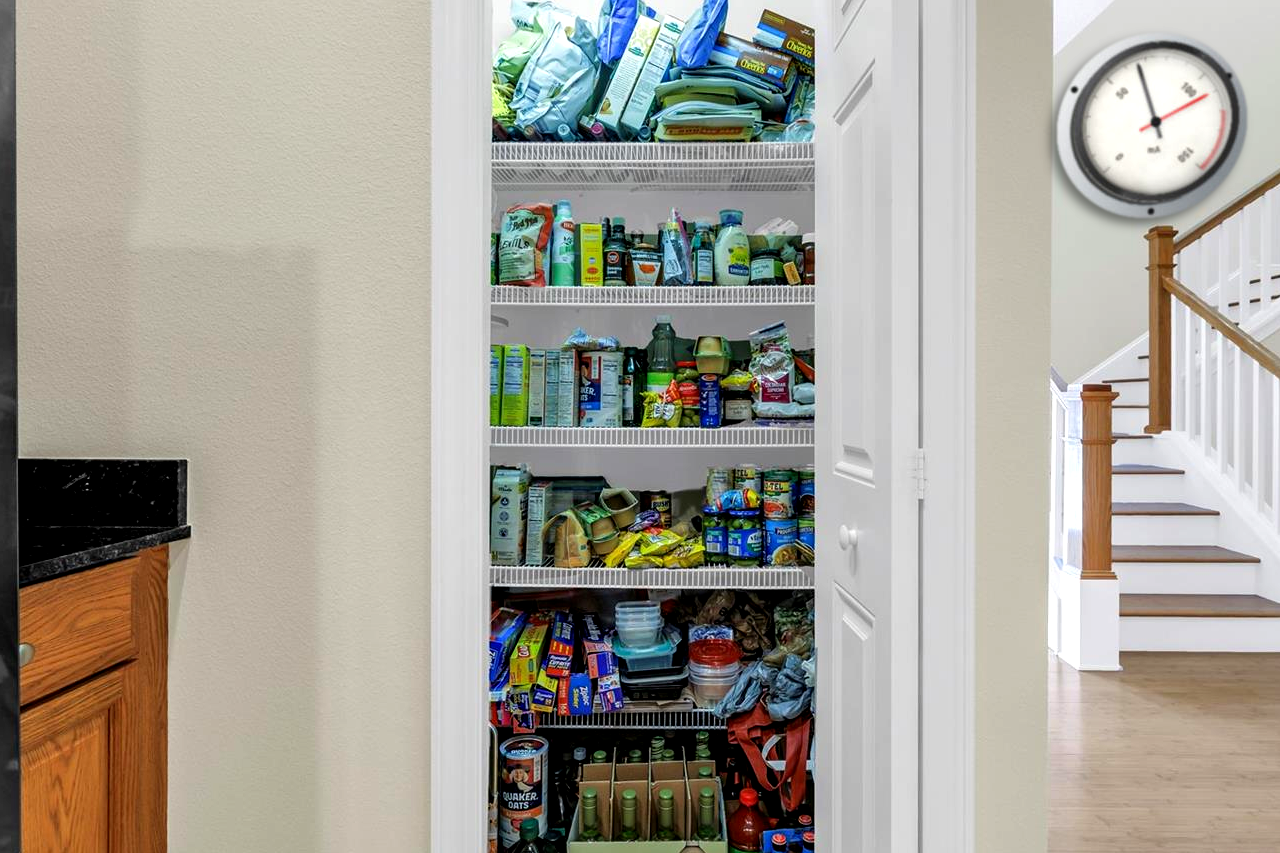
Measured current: 65; mA
